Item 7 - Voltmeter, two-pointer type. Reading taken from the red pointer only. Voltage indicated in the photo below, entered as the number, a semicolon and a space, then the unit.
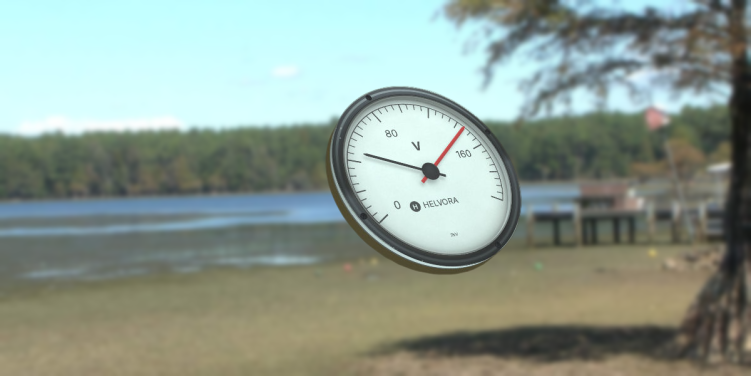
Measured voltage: 145; V
